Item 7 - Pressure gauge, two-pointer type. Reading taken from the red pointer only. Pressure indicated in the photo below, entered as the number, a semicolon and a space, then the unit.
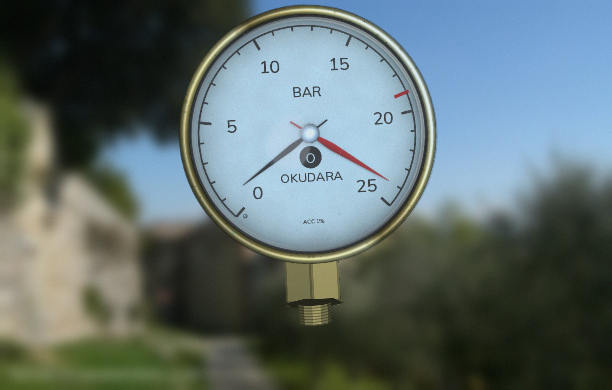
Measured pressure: 24; bar
